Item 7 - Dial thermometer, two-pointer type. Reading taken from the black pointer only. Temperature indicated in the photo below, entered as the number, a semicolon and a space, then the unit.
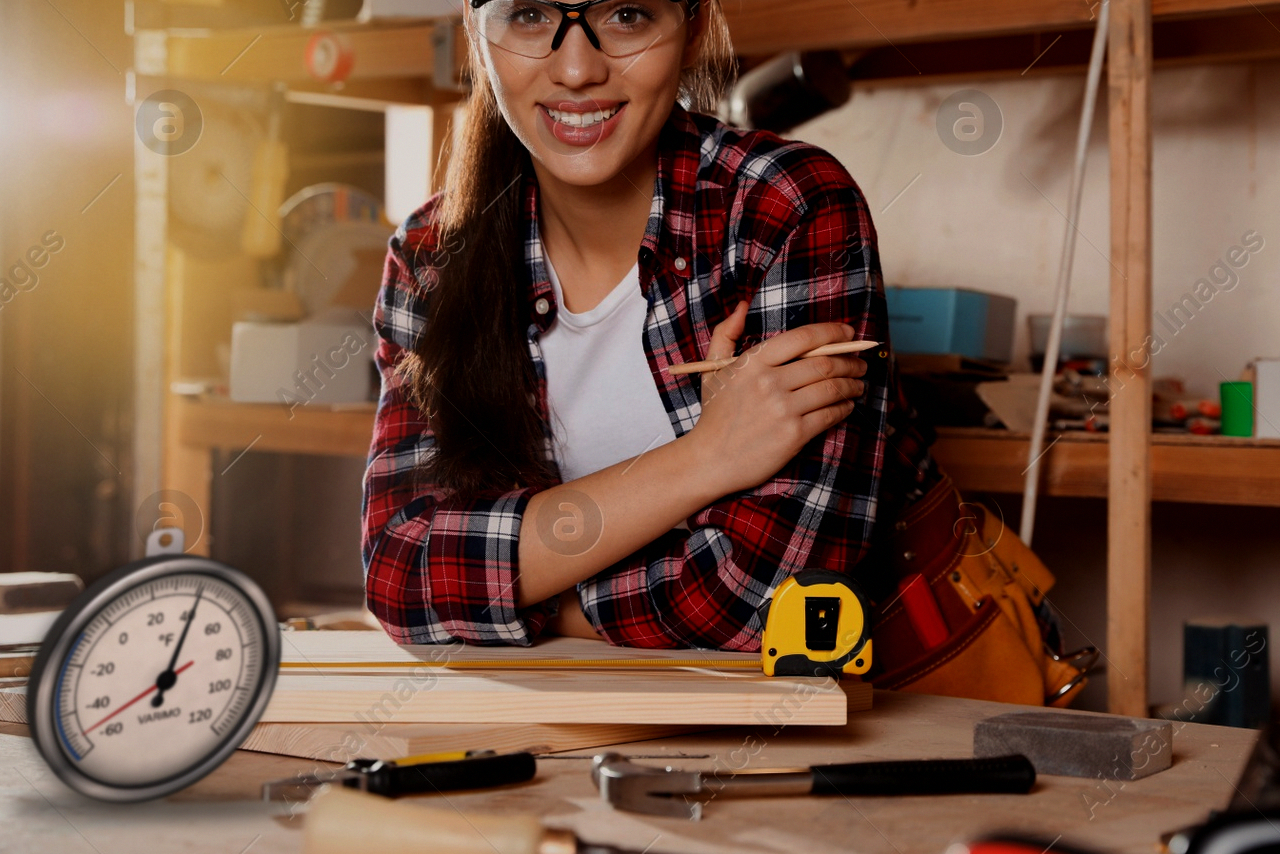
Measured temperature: 40; °F
